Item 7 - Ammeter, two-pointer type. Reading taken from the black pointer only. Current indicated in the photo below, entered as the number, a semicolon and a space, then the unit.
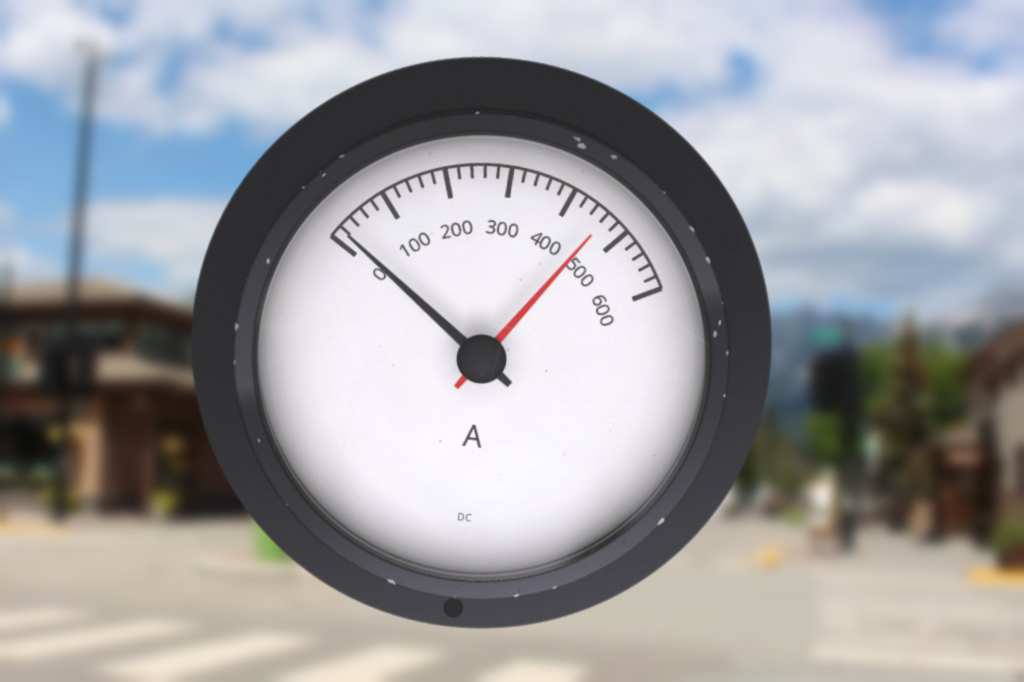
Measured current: 20; A
